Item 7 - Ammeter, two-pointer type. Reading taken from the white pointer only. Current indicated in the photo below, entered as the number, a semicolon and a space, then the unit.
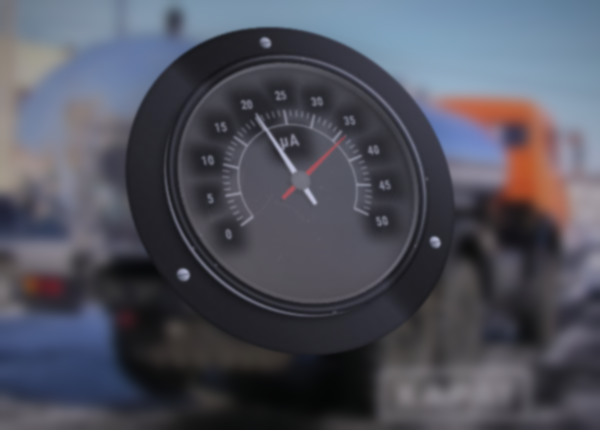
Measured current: 20; µA
